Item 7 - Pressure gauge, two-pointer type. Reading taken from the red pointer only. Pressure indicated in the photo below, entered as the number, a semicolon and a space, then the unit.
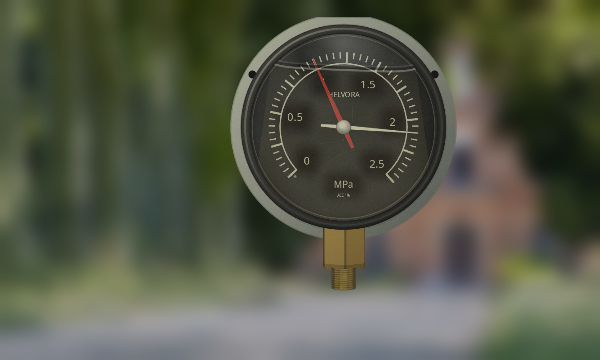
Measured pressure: 1; MPa
